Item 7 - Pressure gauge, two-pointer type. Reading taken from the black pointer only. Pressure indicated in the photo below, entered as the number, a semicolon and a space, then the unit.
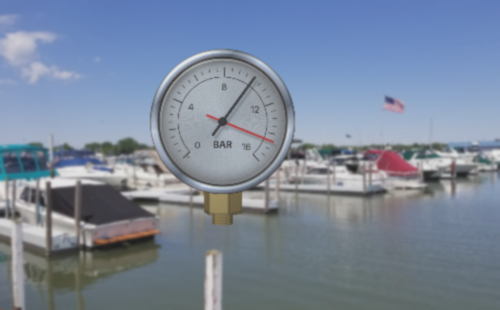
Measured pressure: 10; bar
